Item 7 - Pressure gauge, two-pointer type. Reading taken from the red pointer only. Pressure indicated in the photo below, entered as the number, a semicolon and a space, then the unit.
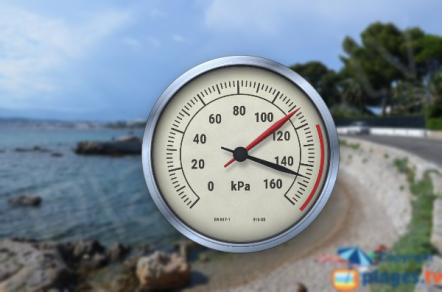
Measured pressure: 112; kPa
